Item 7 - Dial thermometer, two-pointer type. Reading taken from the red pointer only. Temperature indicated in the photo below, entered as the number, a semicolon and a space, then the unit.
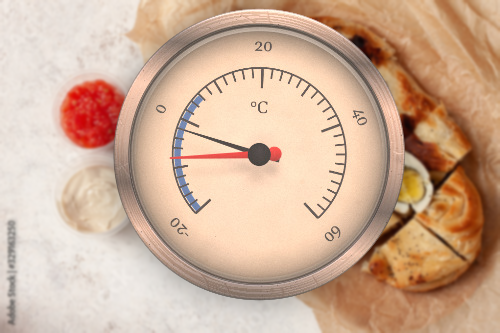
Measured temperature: -8; °C
